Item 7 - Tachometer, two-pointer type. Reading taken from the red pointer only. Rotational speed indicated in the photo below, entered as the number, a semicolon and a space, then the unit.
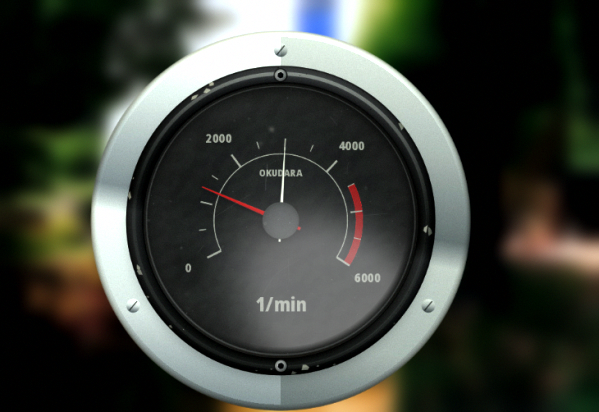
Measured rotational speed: 1250; rpm
